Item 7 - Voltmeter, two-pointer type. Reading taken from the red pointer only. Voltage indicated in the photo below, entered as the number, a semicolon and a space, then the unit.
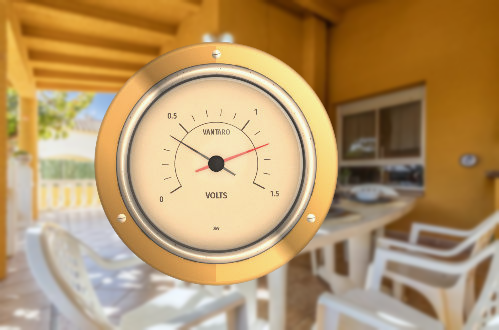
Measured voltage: 1.2; V
